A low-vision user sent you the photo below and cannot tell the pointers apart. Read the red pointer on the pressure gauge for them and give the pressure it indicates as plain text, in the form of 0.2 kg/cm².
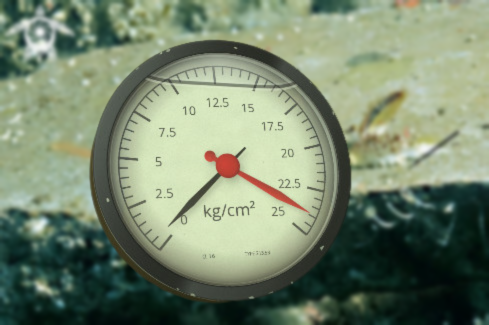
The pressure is 24 kg/cm²
